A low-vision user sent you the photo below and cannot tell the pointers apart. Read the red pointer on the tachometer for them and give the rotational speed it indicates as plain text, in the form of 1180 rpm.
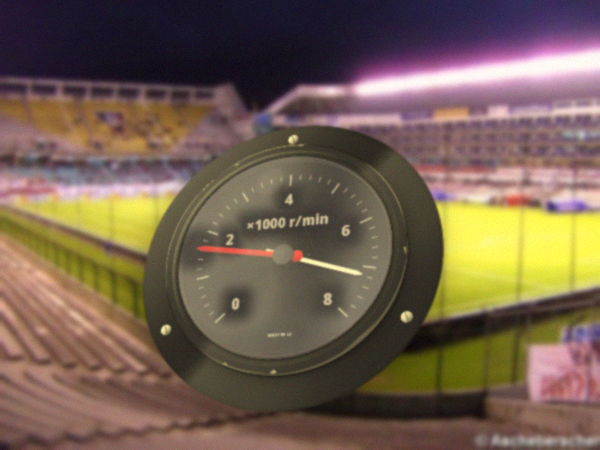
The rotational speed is 1600 rpm
